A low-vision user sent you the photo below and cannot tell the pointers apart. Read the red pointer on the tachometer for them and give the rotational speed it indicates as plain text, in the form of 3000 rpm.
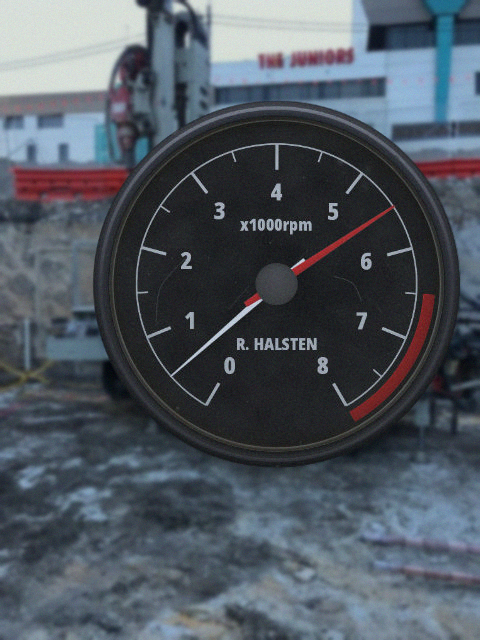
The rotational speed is 5500 rpm
